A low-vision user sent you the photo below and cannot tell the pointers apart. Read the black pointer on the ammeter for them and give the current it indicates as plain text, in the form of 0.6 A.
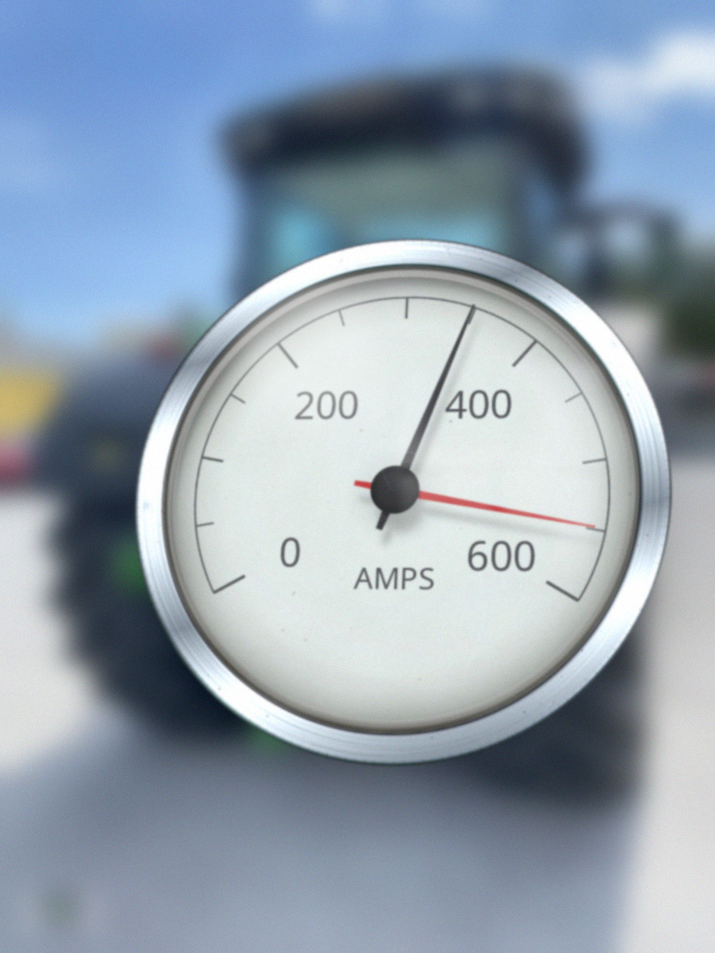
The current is 350 A
